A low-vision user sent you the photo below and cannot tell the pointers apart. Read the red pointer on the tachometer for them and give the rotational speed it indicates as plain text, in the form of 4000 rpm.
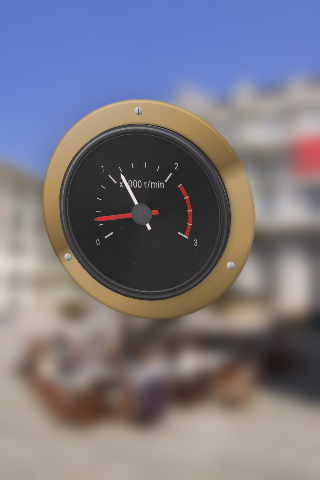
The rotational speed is 300 rpm
